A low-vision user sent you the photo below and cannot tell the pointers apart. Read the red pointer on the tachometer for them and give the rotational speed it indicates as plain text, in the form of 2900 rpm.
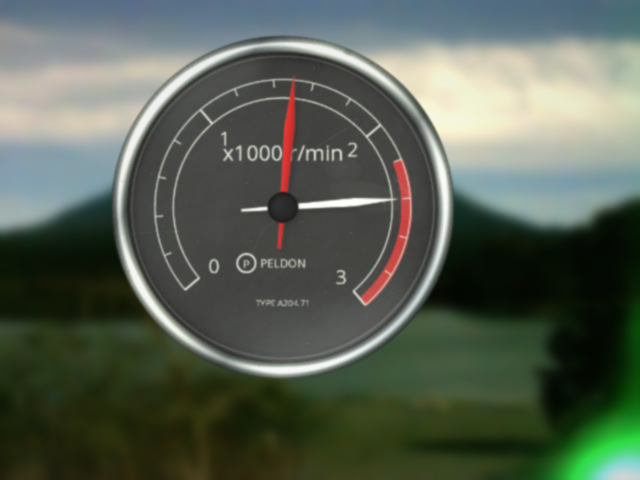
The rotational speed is 1500 rpm
